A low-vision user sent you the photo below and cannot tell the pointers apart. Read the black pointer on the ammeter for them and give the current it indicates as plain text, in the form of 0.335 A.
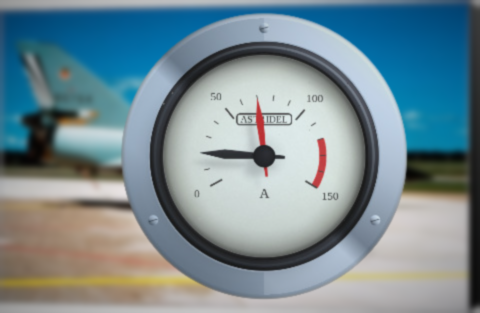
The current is 20 A
